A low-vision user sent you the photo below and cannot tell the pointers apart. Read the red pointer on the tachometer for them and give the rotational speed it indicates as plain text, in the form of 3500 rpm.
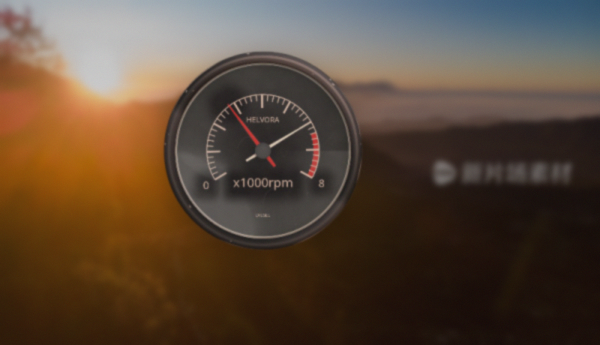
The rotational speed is 2800 rpm
